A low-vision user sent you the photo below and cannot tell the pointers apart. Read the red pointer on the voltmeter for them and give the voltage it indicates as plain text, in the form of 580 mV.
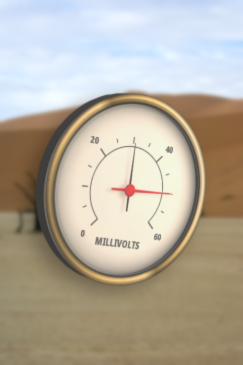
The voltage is 50 mV
